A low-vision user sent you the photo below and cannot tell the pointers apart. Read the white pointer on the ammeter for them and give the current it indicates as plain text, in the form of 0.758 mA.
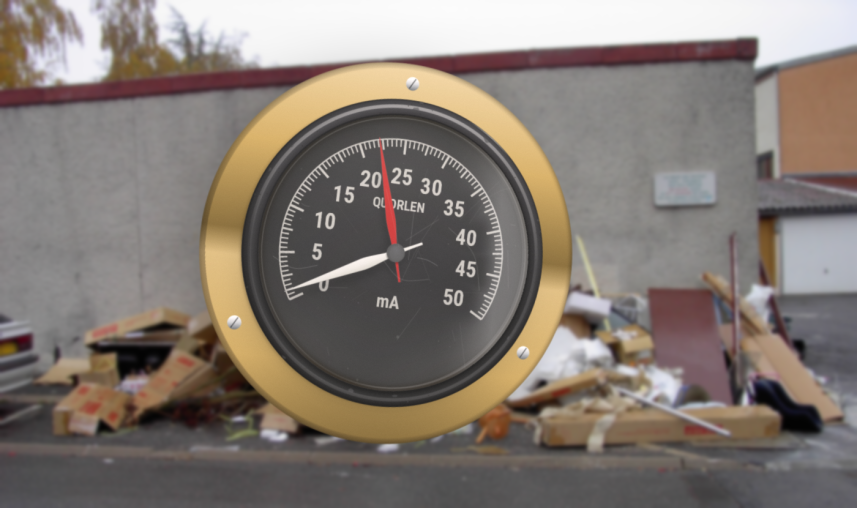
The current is 1 mA
